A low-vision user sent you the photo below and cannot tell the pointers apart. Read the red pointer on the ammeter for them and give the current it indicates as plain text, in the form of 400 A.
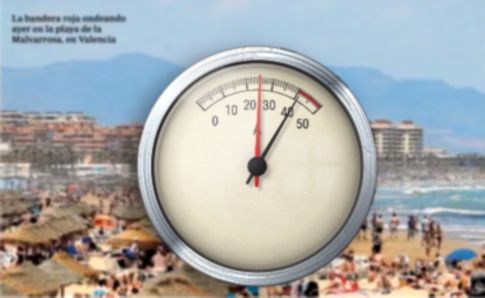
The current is 25 A
